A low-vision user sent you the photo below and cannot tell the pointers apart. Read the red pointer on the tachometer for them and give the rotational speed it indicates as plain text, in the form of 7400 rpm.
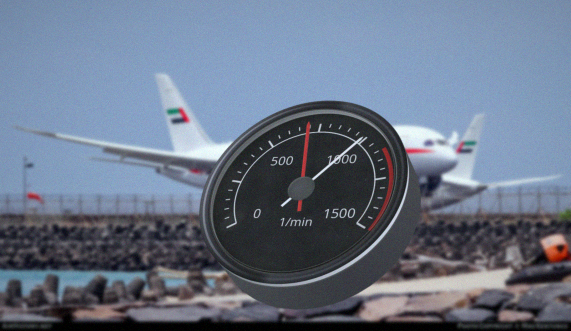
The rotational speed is 700 rpm
